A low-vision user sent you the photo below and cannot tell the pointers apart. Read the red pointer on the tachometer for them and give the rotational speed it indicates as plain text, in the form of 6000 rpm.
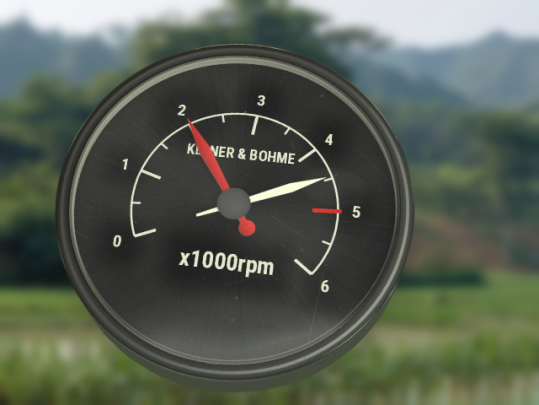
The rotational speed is 2000 rpm
